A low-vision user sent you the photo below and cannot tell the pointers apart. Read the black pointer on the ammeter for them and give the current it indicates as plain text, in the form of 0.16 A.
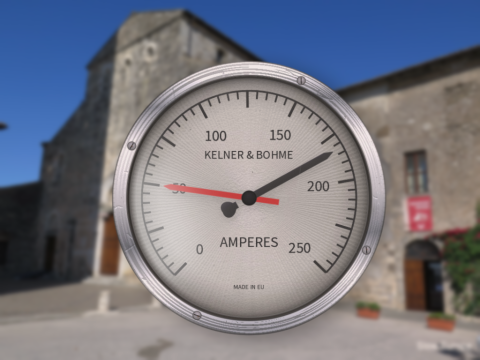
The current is 182.5 A
